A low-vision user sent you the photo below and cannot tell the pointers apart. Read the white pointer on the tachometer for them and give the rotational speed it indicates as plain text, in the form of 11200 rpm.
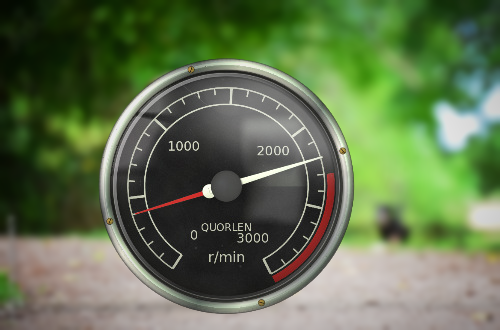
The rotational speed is 2200 rpm
